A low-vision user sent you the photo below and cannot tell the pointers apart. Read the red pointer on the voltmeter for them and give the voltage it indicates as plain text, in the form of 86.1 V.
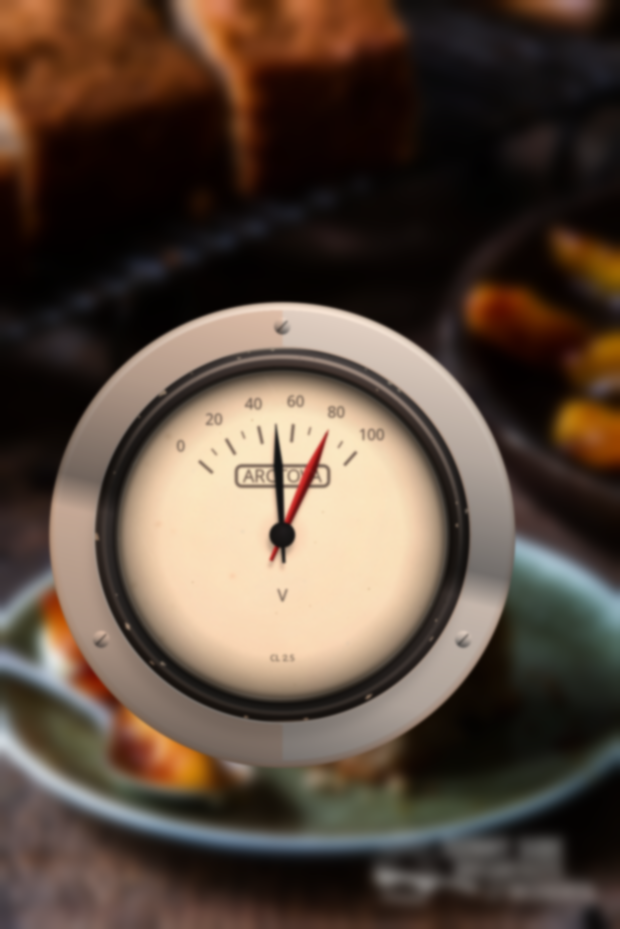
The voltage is 80 V
